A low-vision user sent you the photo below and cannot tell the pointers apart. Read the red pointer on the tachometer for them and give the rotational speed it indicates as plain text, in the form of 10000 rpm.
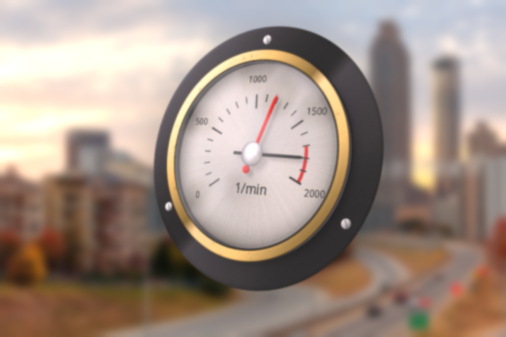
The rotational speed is 1200 rpm
